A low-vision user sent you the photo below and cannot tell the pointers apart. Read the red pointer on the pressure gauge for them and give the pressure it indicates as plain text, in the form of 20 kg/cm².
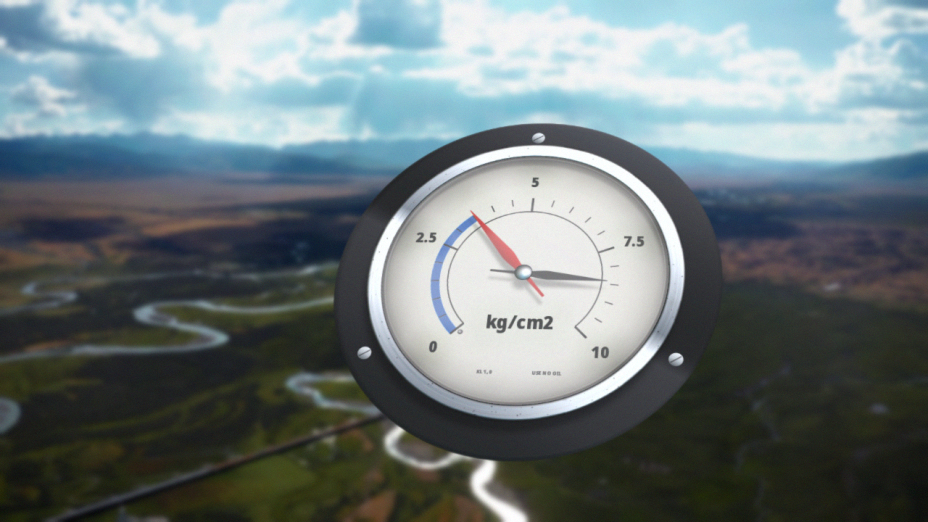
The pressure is 3.5 kg/cm²
